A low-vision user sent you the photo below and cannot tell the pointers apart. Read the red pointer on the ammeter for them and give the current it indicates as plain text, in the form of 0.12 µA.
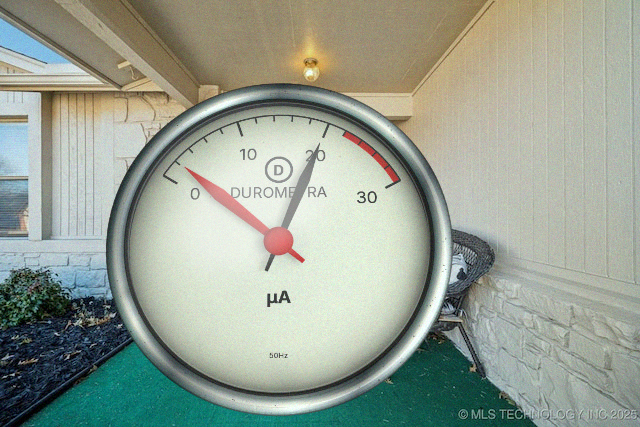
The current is 2 µA
